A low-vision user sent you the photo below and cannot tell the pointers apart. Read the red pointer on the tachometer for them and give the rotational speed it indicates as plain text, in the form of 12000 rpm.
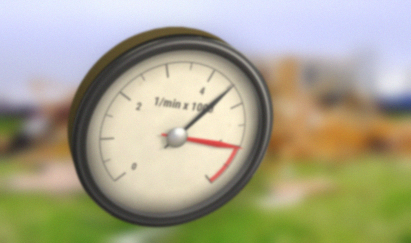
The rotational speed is 6000 rpm
